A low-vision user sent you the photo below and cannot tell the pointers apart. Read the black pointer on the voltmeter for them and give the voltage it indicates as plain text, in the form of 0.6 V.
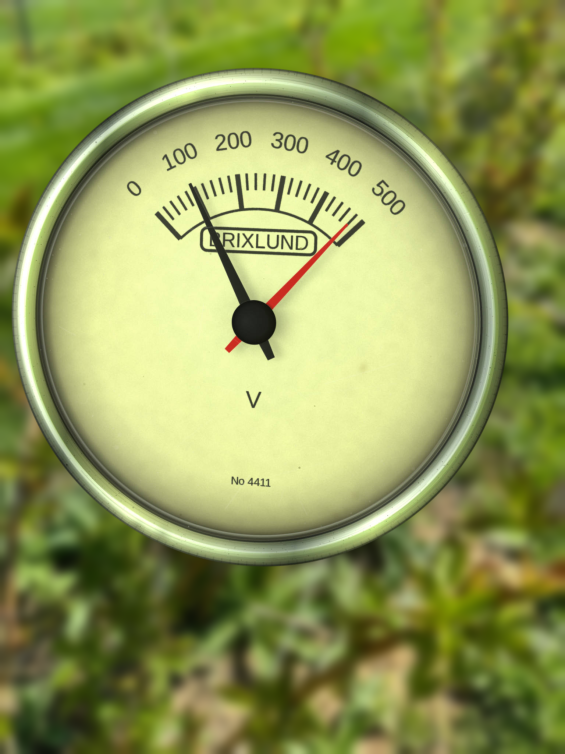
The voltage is 100 V
